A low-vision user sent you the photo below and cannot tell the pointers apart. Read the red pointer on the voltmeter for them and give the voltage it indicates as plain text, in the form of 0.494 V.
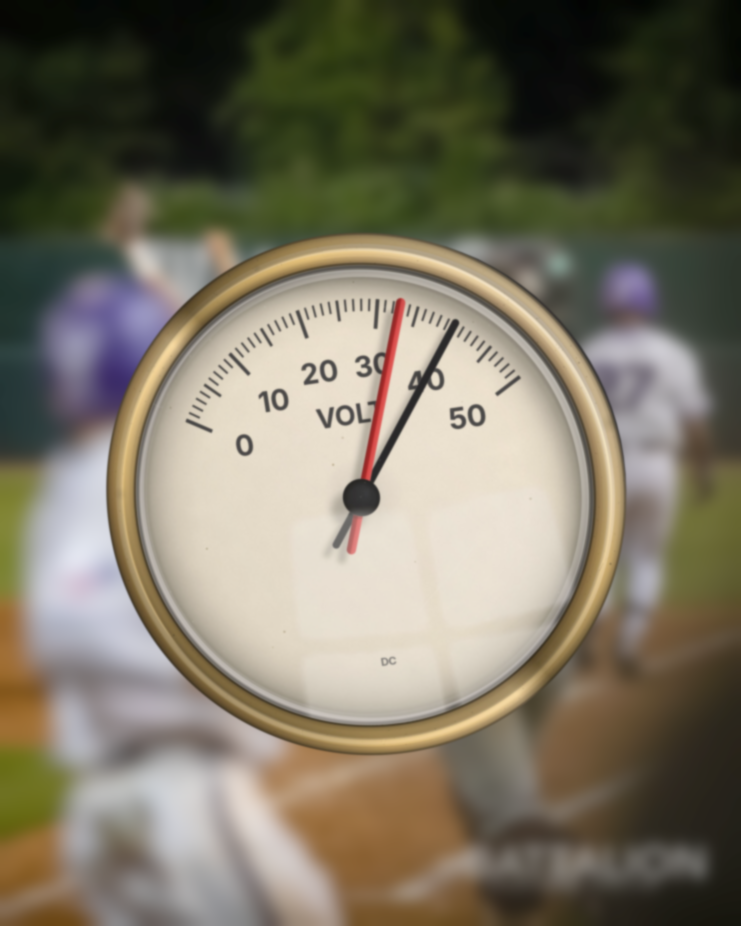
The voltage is 33 V
